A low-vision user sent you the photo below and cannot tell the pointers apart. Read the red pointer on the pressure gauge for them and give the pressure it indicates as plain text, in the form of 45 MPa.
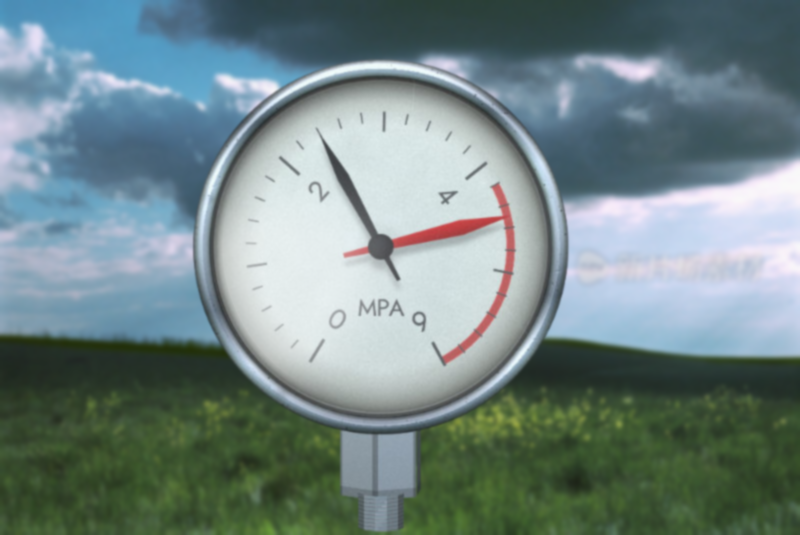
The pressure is 4.5 MPa
